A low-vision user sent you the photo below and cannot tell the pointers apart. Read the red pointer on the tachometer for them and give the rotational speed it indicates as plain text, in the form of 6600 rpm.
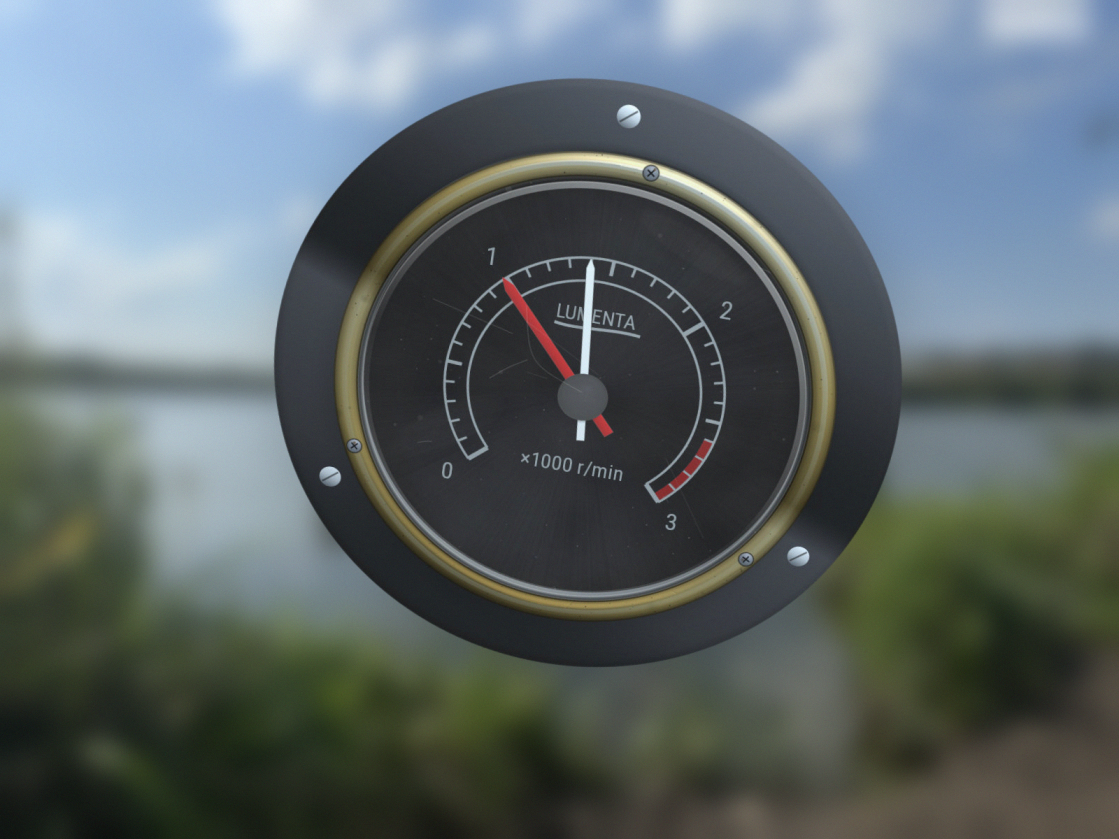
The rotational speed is 1000 rpm
